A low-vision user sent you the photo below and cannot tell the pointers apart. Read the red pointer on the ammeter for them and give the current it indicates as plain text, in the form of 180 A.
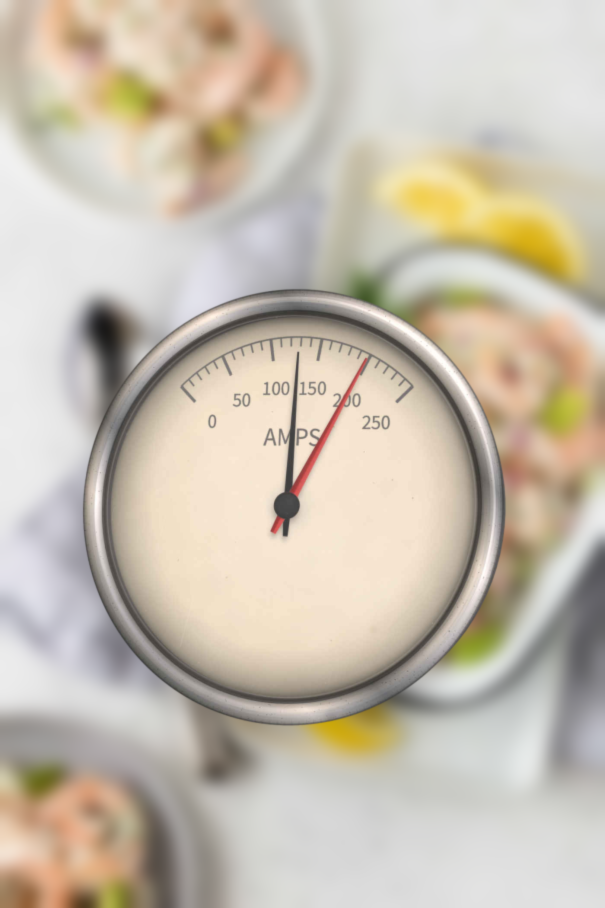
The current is 200 A
